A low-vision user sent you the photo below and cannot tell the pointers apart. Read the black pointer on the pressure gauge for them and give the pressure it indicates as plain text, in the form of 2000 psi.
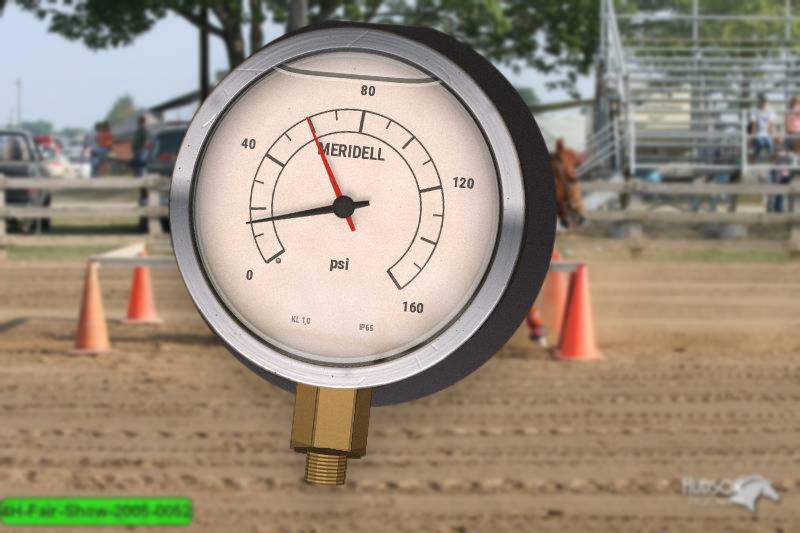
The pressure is 15 psi
